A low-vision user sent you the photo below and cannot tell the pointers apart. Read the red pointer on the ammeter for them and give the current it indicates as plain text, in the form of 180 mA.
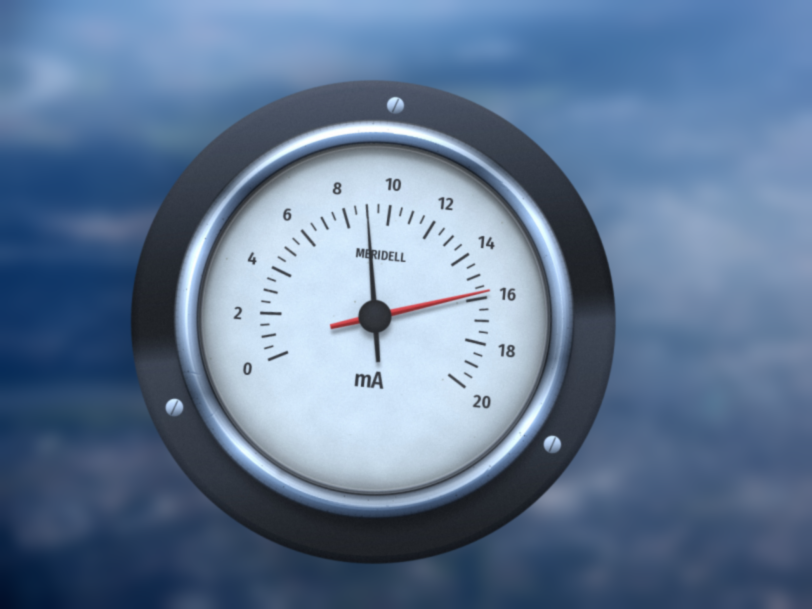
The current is 15.75 mA
